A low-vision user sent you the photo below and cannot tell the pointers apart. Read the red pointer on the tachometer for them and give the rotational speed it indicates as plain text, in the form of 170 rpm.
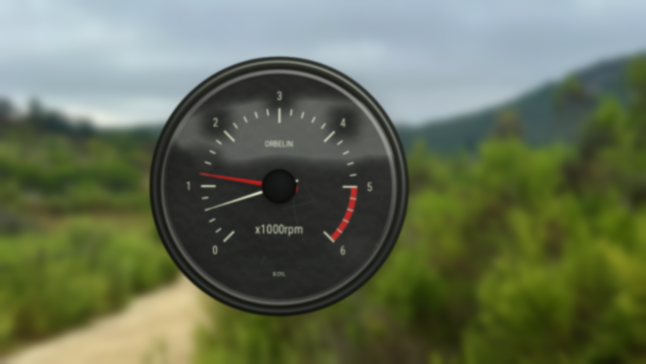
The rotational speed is 1200 rpm
